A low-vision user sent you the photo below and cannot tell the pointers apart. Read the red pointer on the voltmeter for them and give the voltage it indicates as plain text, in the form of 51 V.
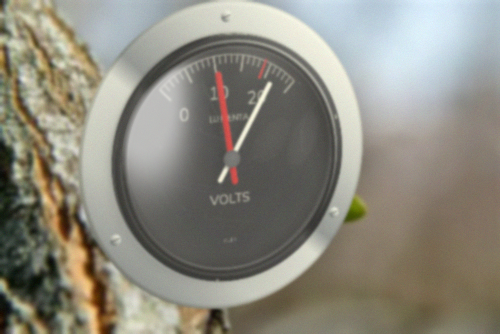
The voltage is 10 V
